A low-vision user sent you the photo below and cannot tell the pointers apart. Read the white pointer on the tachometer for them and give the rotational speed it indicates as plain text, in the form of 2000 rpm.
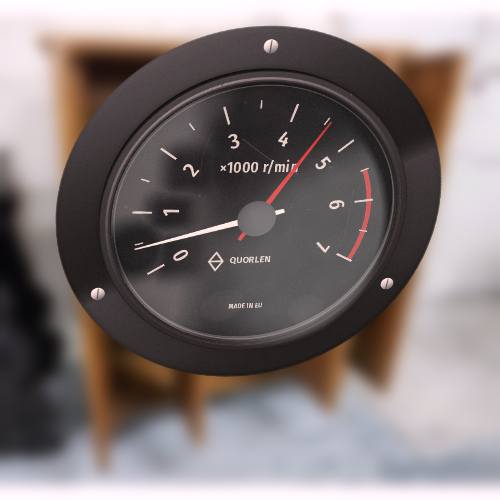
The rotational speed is 500 rpm
